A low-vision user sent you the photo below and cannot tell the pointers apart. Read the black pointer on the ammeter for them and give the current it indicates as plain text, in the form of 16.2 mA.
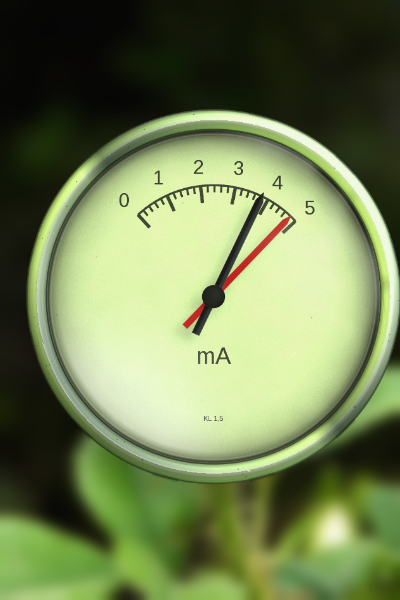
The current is 3.8 mA
